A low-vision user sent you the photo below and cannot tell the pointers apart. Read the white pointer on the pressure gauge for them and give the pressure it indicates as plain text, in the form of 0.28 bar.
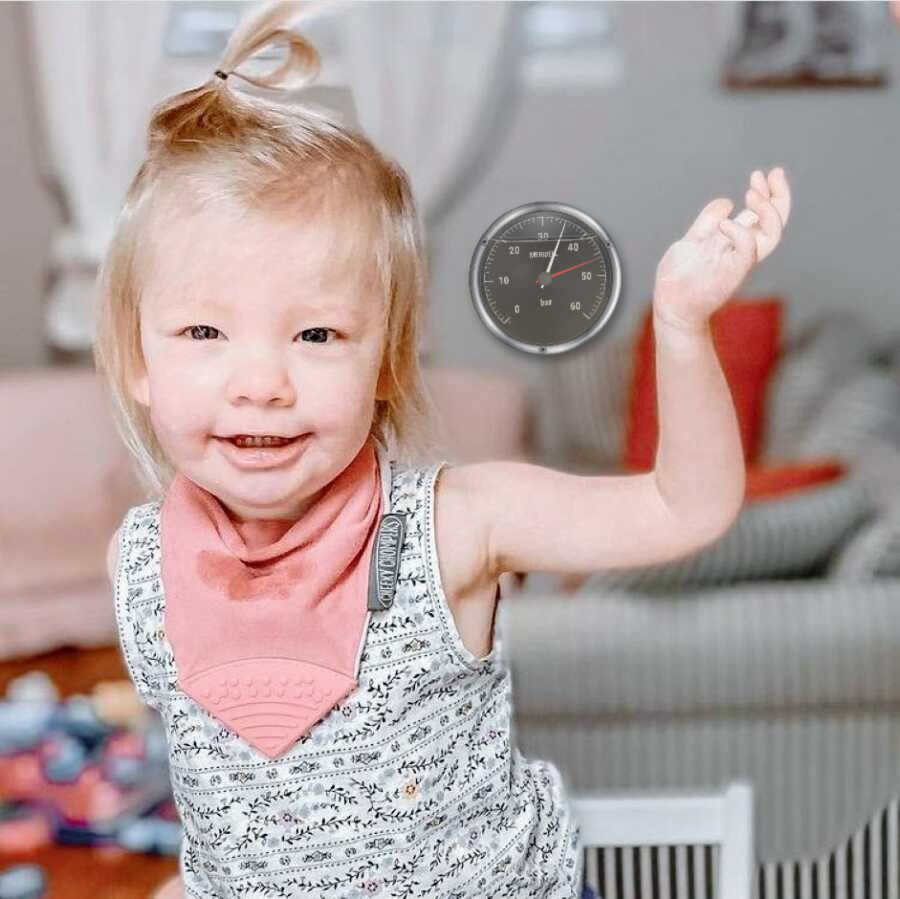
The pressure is 35 bar
